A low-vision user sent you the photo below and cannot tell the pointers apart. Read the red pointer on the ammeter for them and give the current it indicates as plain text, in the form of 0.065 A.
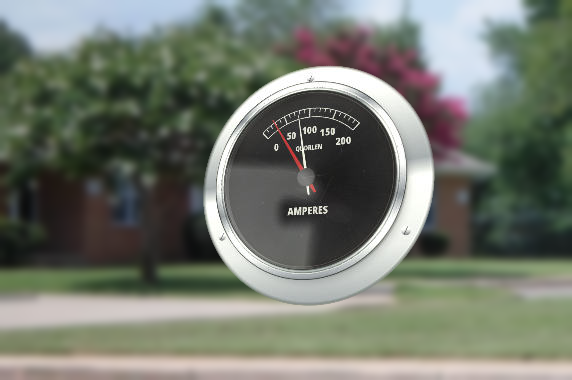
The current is 30 A
